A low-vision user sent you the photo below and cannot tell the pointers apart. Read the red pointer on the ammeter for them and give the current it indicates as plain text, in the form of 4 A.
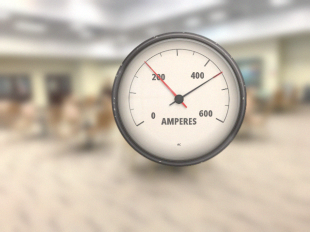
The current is 200 A
